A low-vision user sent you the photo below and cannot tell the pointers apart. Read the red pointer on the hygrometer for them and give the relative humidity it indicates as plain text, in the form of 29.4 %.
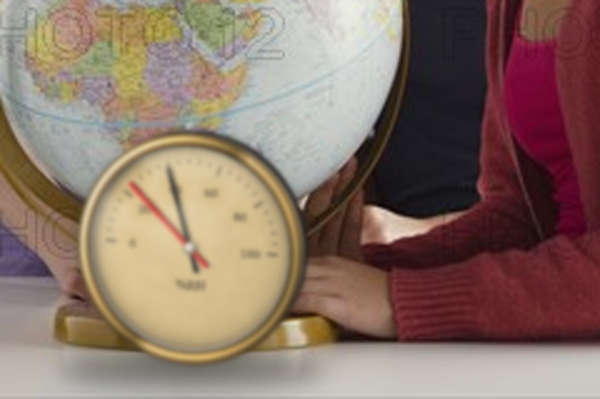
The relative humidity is 24 %
